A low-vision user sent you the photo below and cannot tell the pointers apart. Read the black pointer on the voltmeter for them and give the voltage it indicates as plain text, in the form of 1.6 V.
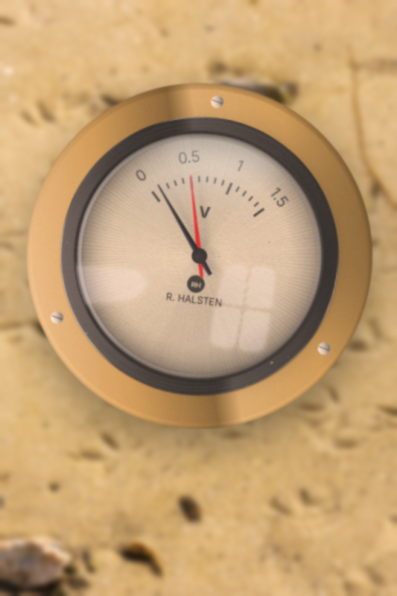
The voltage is 0.1 V
